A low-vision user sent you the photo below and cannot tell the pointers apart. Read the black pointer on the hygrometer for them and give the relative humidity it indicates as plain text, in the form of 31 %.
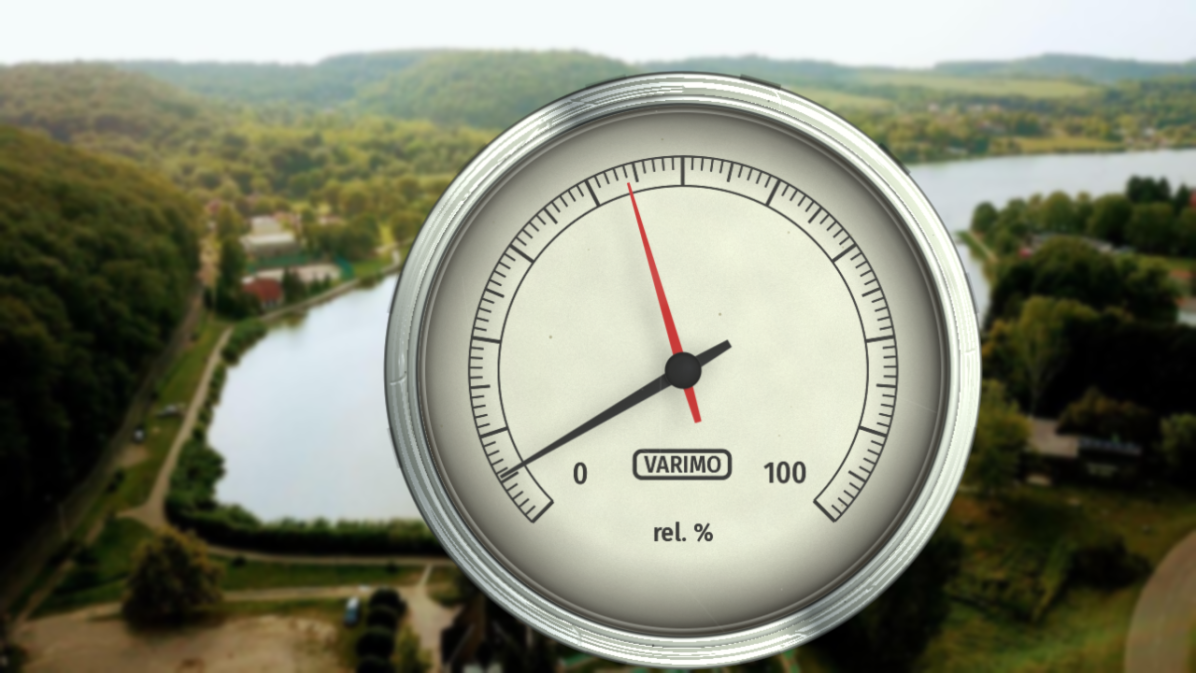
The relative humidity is 5.5 %
